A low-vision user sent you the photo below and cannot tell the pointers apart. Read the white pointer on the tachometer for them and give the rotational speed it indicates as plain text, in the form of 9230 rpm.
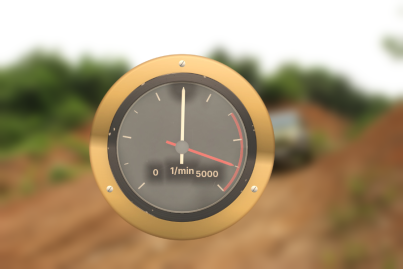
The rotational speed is 2500 rpm
